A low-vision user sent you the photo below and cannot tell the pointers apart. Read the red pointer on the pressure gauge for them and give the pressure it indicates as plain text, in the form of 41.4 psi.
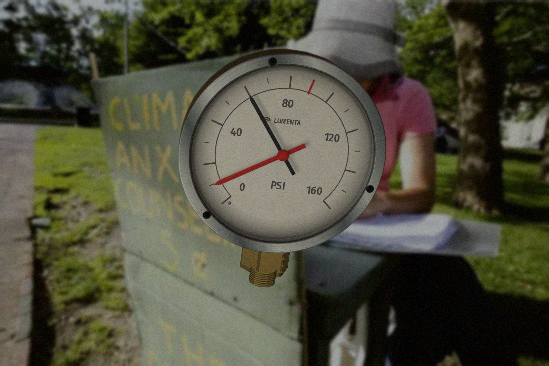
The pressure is 10 psi
